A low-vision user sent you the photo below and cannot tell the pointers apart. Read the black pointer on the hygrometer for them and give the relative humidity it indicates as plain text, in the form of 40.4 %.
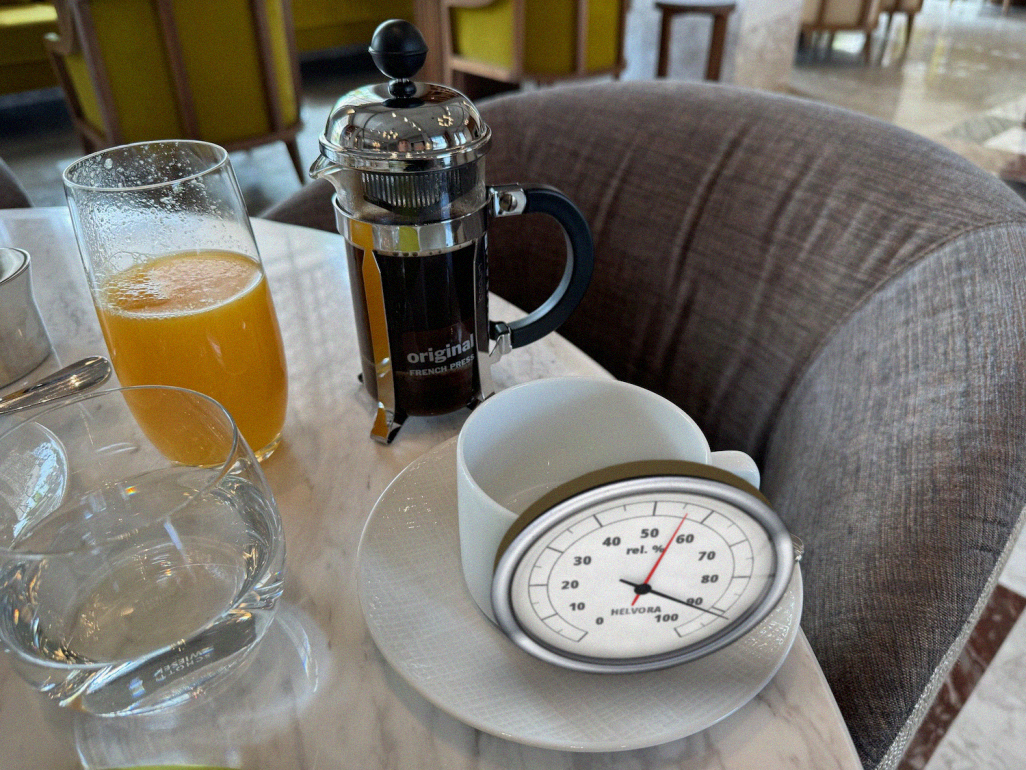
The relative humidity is 90 %
